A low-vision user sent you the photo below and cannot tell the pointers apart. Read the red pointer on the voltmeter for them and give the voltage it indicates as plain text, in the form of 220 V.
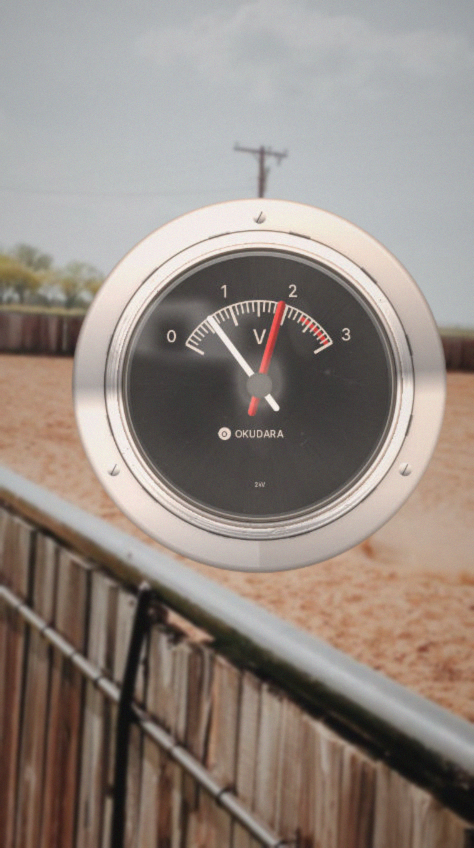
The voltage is 1.9 V
